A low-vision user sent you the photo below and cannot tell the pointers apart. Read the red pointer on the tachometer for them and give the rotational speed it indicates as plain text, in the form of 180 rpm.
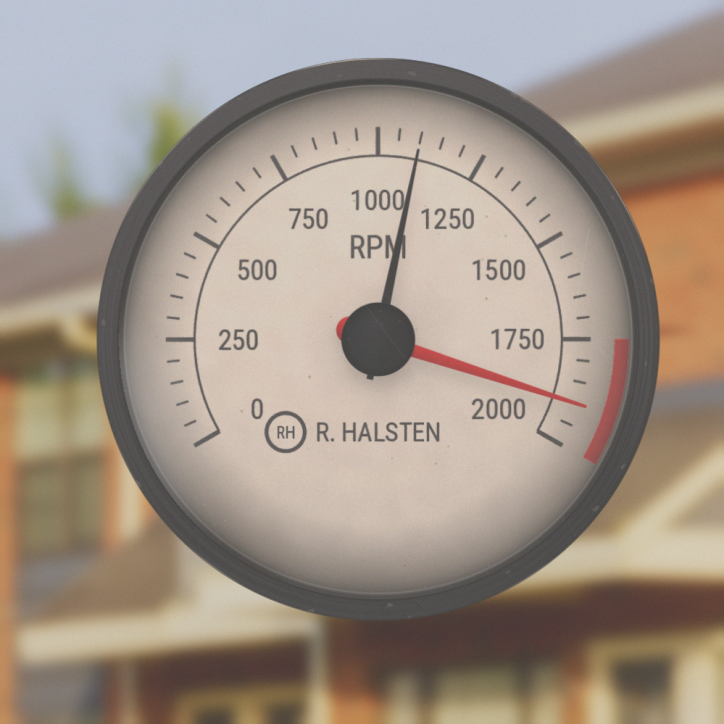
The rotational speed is 1900 rpm
